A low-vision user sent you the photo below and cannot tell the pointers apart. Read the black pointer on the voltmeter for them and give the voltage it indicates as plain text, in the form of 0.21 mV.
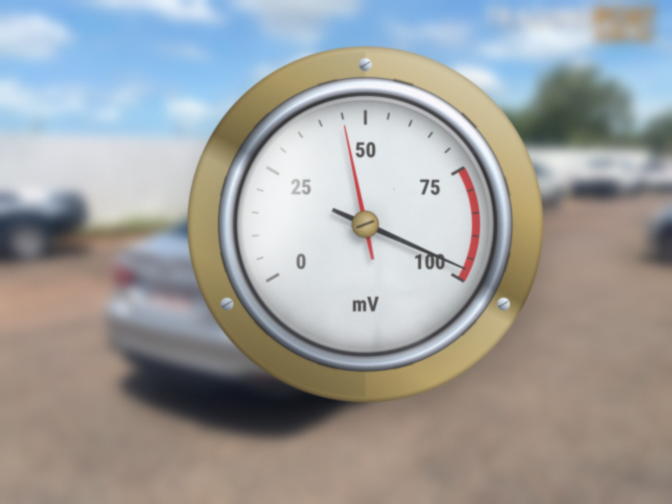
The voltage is 97.5 mV
